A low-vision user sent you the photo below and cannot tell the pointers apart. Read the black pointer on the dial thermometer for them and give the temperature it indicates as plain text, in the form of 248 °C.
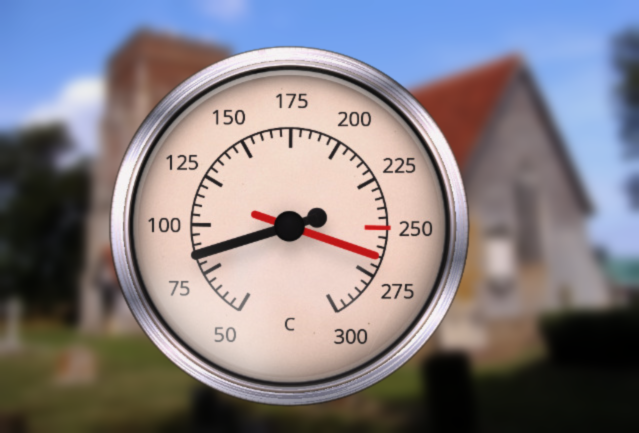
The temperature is 85 °C
